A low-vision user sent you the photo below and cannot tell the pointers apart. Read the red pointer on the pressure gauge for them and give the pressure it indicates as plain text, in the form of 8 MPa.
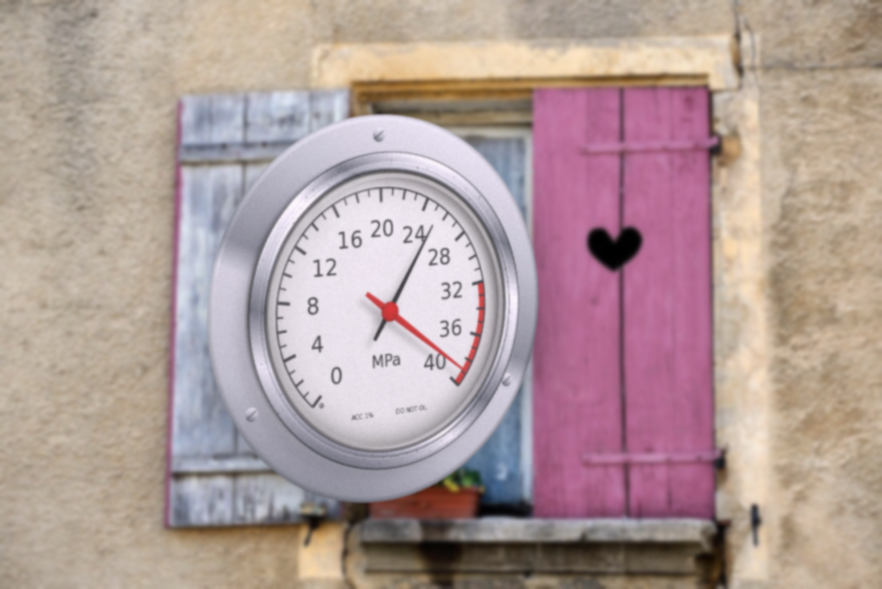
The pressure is 39 MPa
